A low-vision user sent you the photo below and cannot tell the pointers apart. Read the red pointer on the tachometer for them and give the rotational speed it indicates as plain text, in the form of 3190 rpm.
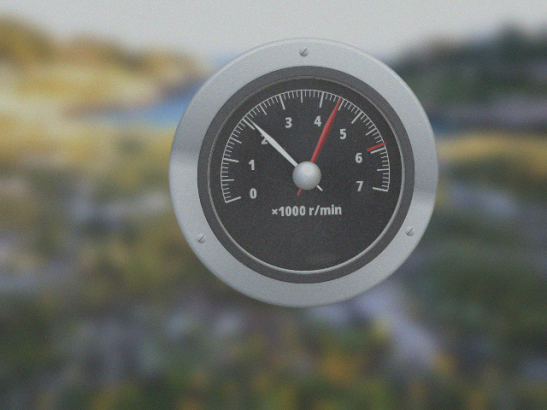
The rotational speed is 4400 rpm
